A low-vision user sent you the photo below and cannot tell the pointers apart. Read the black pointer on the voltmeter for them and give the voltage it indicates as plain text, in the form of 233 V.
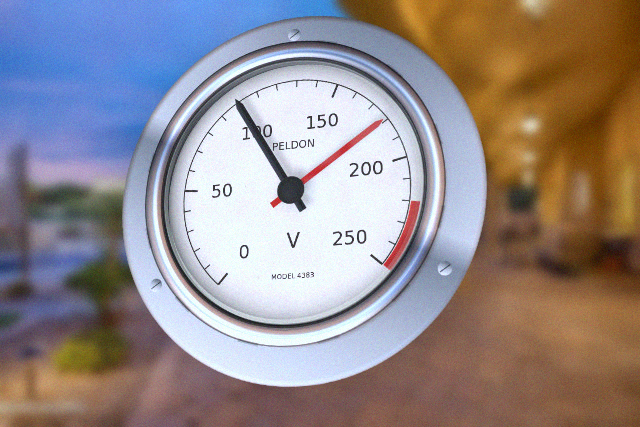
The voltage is 100 V
